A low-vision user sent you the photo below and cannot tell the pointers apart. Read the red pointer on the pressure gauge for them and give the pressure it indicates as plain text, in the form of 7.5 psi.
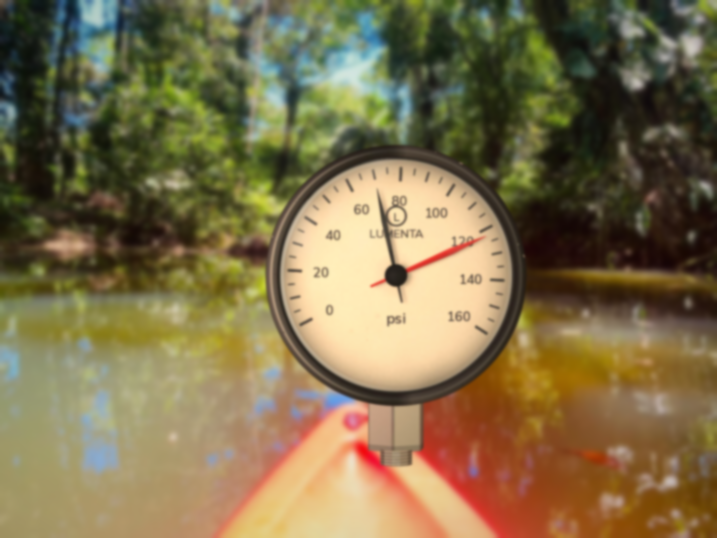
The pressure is 122.5 psi
